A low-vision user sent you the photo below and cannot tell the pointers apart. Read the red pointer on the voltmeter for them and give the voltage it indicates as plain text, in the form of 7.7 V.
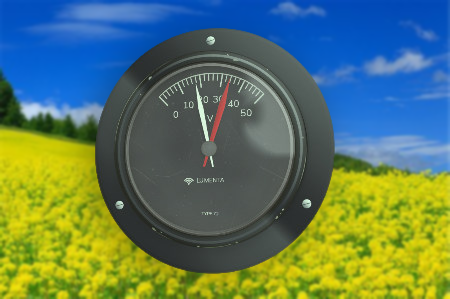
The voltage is 34 V
